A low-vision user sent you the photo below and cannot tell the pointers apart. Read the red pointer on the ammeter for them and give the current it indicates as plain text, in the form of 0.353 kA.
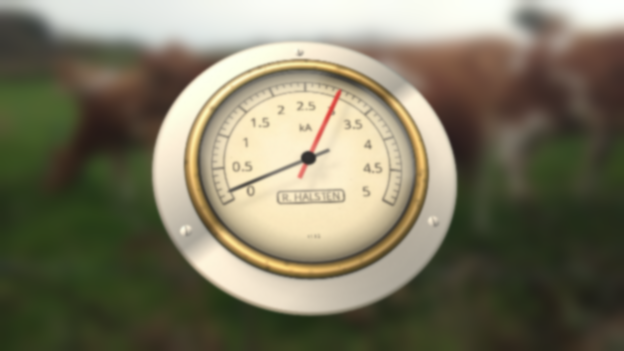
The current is 3 kA
